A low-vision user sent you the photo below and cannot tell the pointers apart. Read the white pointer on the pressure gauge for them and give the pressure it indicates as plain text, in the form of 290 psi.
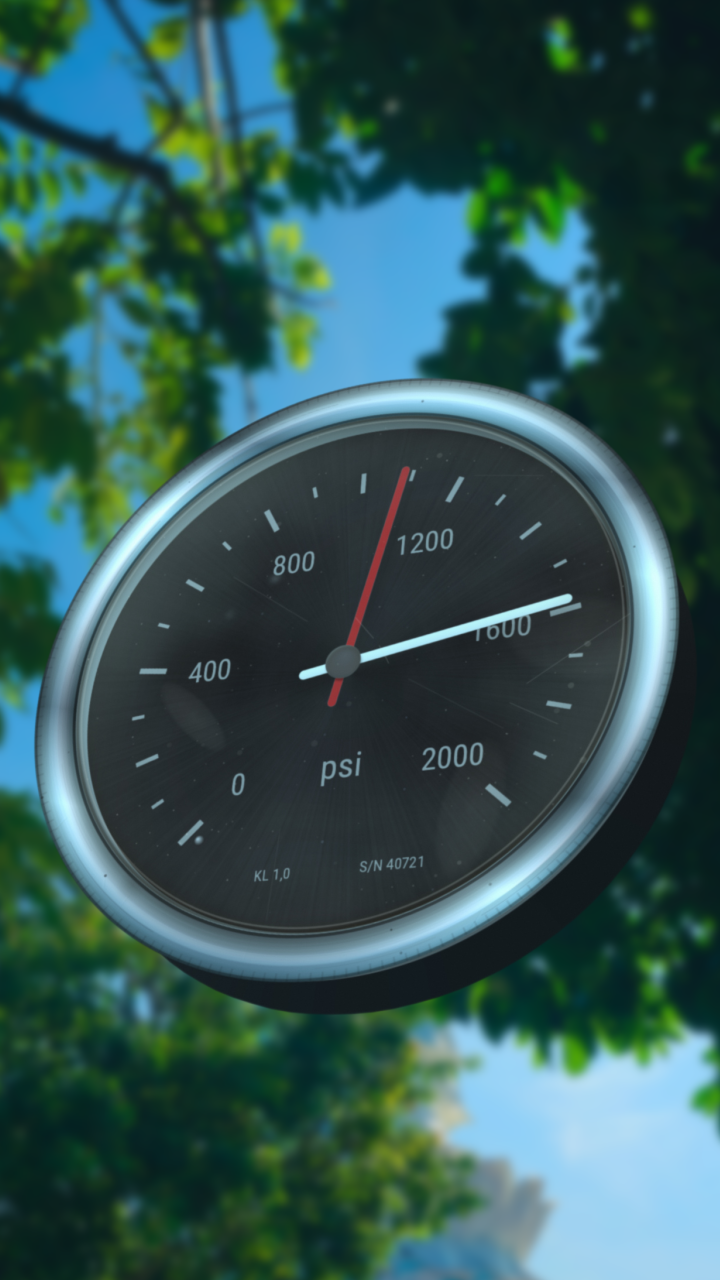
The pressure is 1600 psi
